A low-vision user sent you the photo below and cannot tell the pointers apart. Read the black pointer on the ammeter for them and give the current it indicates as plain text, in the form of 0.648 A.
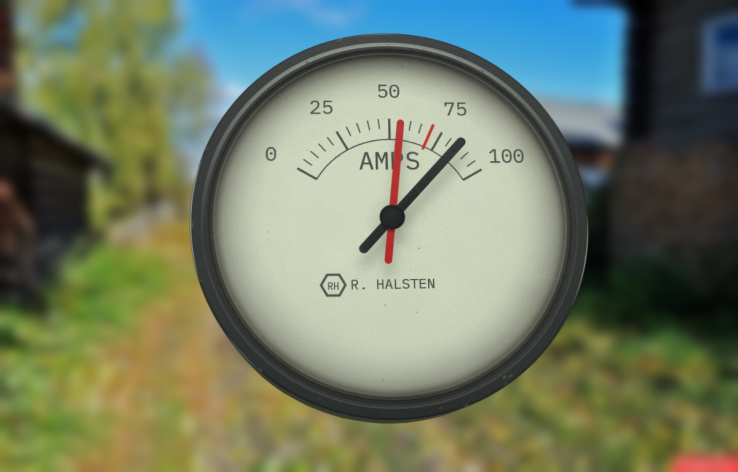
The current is 85 A
